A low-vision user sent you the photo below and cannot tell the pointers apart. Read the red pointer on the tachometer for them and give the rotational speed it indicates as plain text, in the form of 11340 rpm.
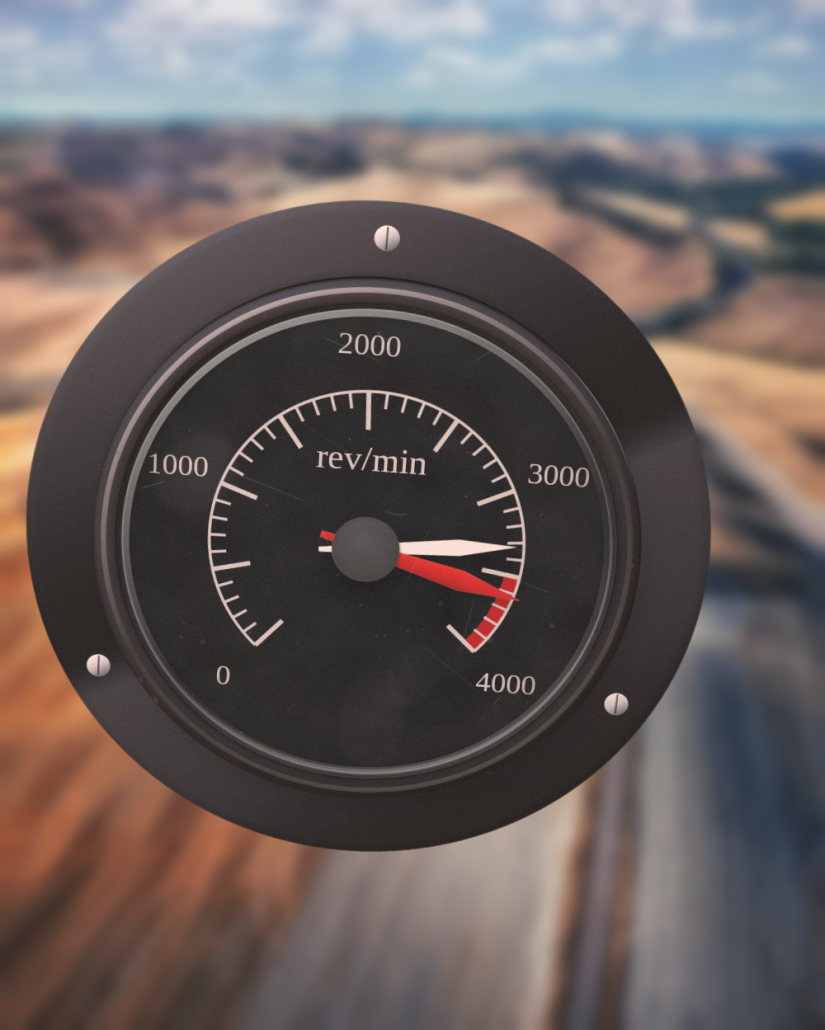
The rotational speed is 3600 rpm
